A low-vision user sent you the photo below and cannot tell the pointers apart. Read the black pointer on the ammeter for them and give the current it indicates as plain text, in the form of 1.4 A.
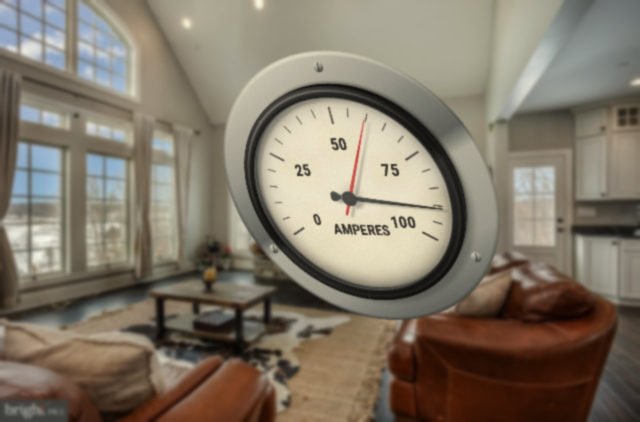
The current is 90 A
